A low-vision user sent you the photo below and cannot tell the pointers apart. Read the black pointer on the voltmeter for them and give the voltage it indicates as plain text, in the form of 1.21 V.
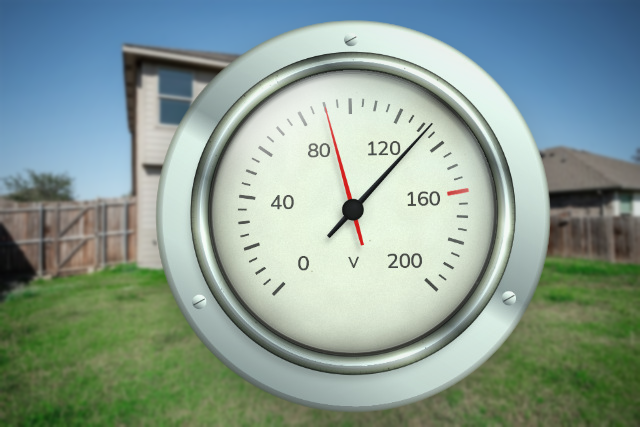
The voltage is 132.5 V
